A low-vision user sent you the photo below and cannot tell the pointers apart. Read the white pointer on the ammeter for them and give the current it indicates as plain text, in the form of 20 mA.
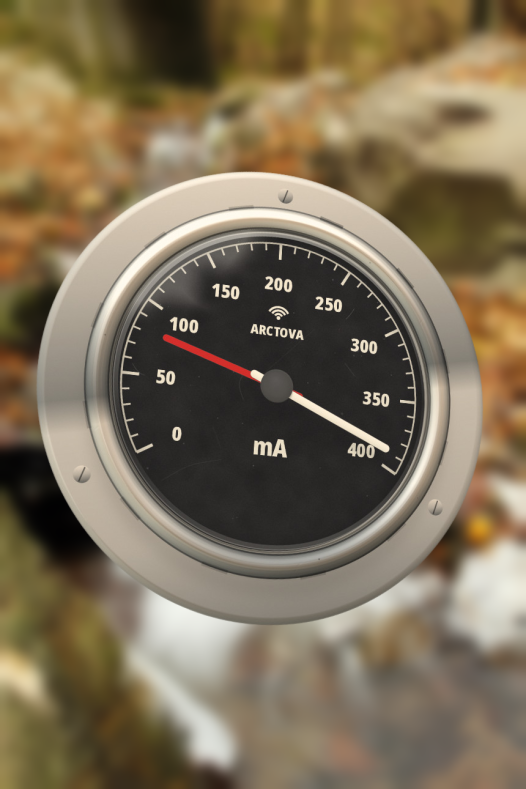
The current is 390 mA
